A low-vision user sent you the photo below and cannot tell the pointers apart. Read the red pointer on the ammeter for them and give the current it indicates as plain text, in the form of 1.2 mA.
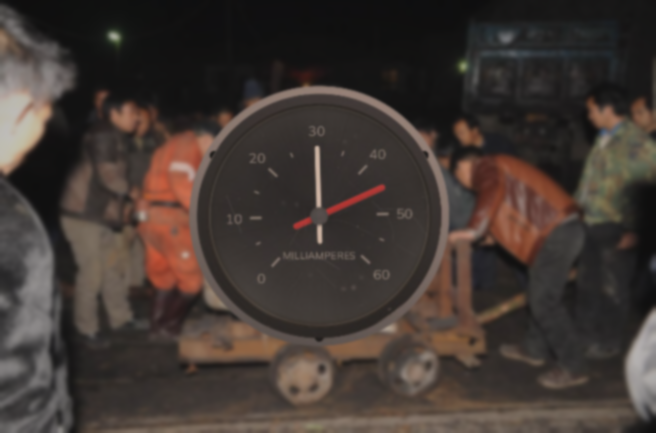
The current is 45 mA
